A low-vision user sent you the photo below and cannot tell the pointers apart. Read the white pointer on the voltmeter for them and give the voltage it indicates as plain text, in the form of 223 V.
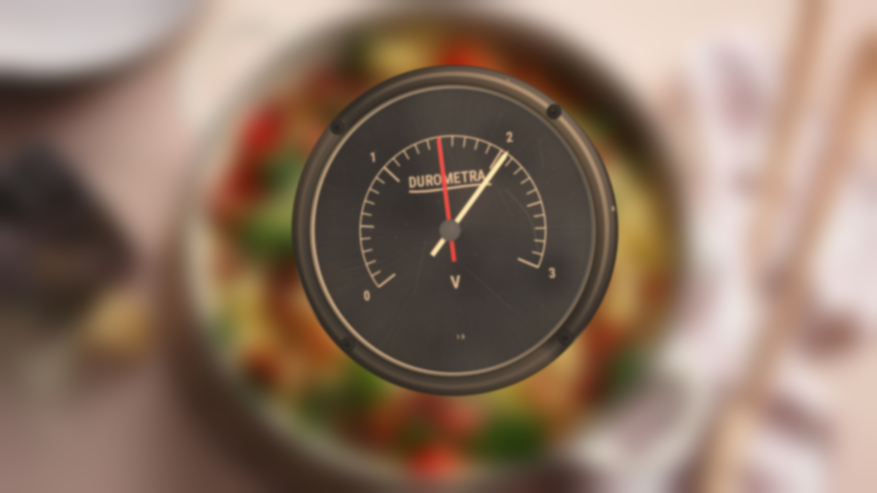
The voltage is 2.05 V
